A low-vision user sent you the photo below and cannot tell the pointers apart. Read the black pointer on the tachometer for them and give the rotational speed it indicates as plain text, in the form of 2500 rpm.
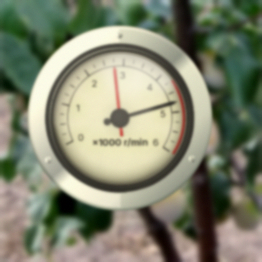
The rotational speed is 4750 rpm
